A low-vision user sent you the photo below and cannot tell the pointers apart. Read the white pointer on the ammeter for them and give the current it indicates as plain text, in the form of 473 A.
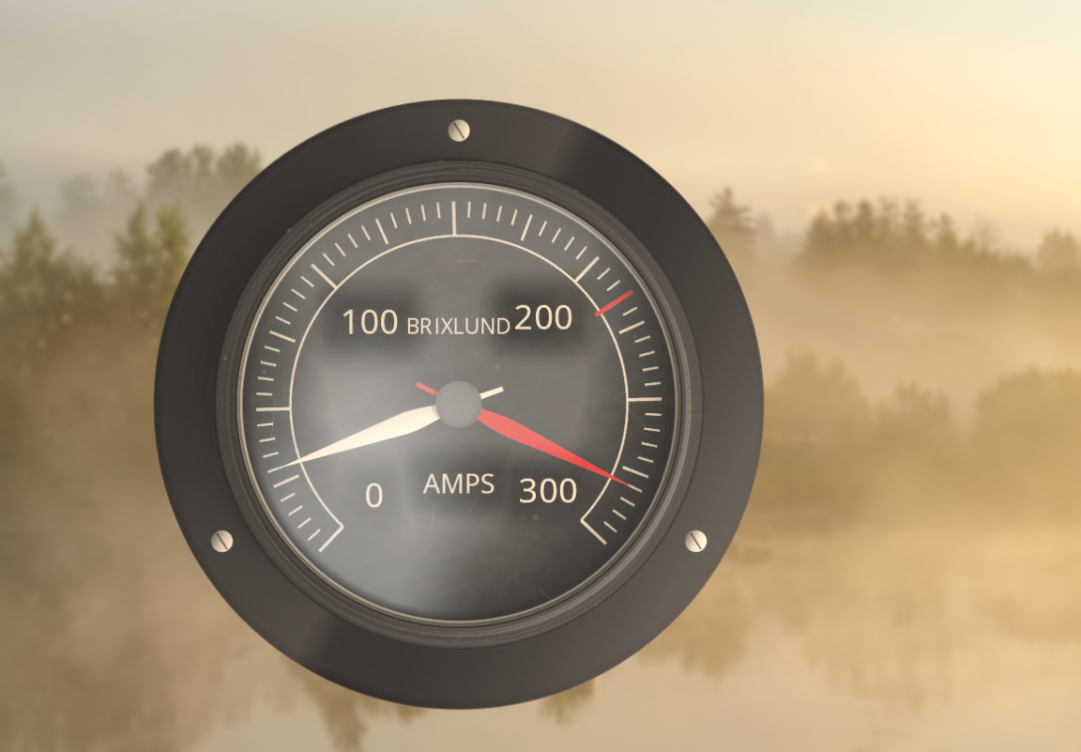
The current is 30 A
